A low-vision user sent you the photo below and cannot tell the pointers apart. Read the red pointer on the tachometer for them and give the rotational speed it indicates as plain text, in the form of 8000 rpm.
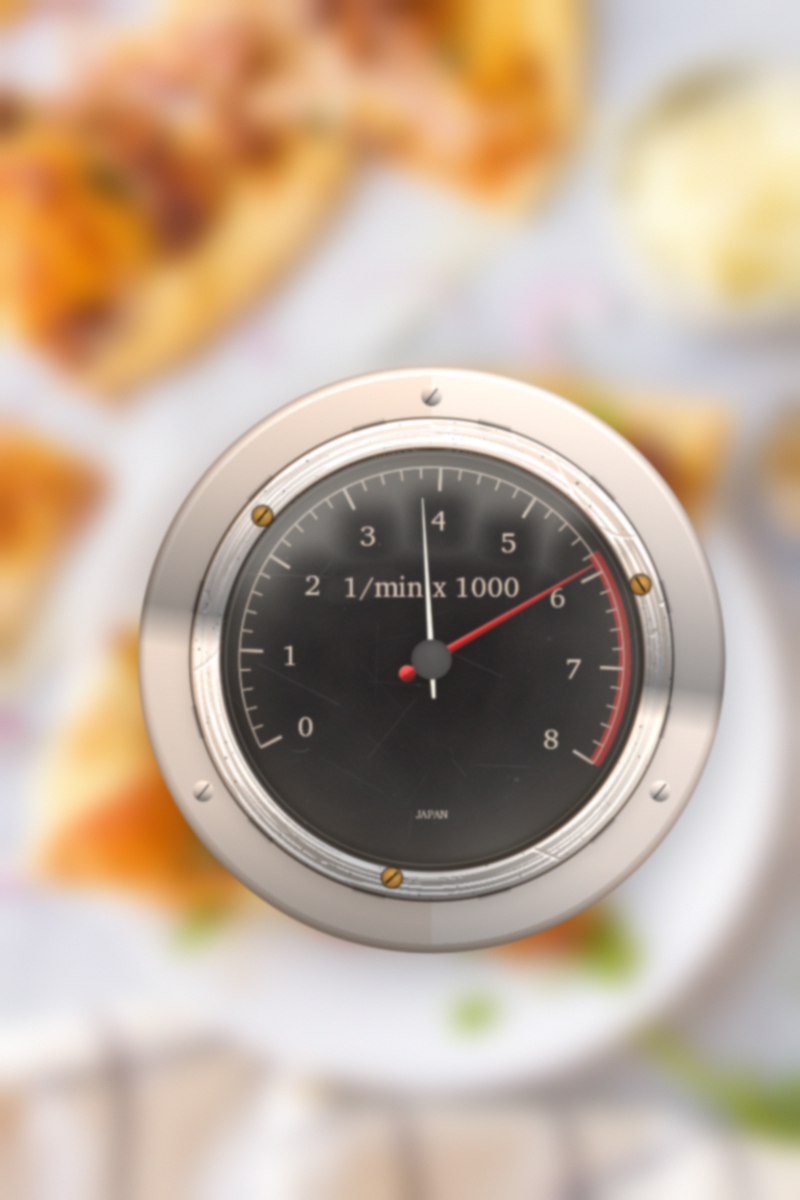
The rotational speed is 5900 rpm
